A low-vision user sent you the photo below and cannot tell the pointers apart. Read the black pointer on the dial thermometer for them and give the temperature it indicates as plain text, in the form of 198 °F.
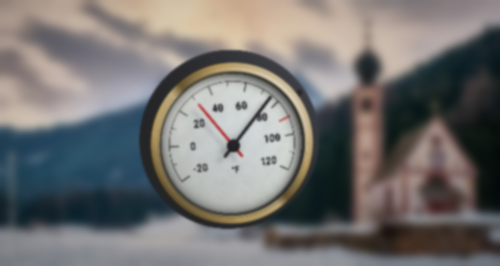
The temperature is 75 °F
